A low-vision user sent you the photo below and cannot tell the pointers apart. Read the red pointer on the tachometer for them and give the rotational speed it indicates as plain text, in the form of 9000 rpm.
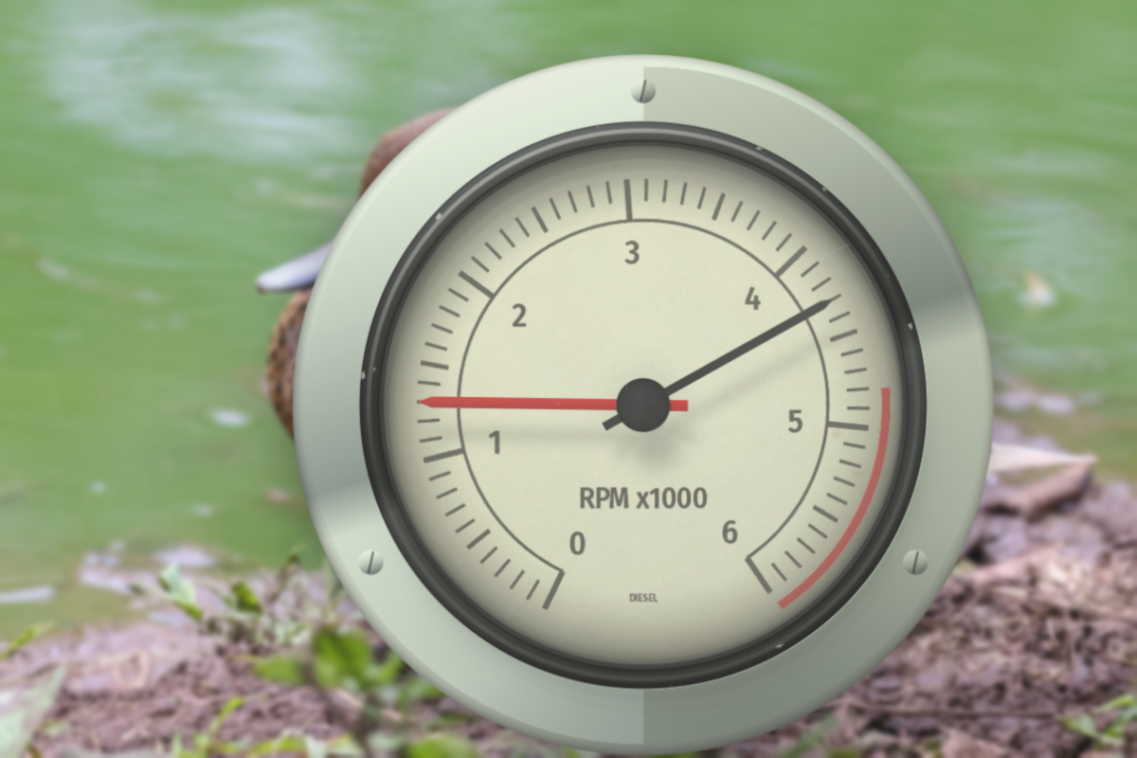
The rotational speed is 1300 rpm
